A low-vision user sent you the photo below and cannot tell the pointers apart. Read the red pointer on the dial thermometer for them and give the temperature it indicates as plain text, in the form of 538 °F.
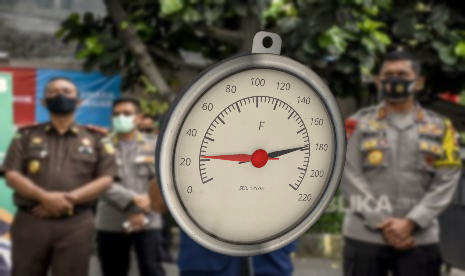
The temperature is 24 °F
